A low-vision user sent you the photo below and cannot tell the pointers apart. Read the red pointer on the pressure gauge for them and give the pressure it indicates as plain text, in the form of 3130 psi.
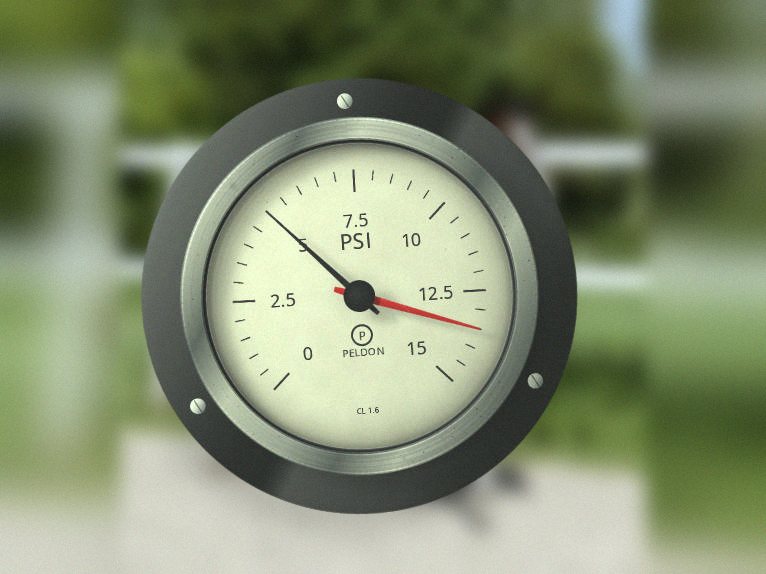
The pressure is 13.5 psi
